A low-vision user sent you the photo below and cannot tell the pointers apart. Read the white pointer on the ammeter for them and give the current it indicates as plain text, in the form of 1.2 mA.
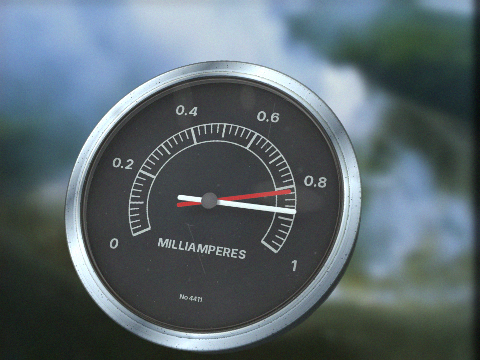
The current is 0.88 mA
